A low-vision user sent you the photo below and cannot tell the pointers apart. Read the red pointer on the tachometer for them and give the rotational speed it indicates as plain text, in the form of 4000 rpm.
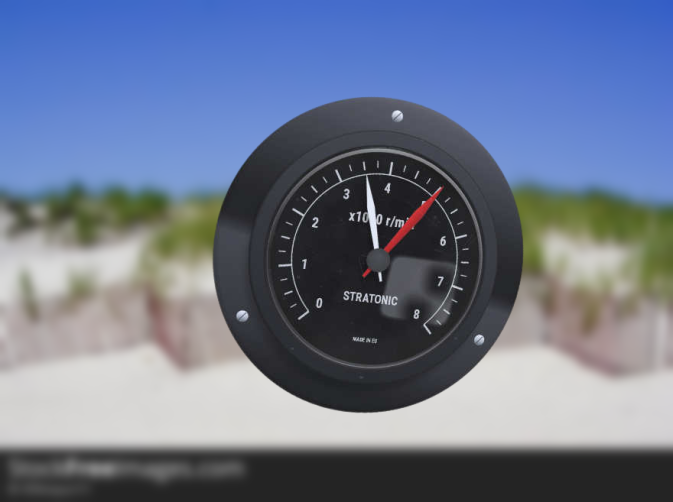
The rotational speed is 5000 rpm
